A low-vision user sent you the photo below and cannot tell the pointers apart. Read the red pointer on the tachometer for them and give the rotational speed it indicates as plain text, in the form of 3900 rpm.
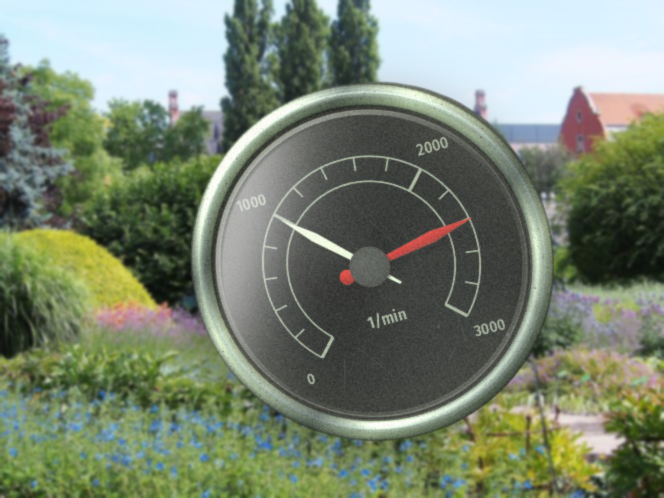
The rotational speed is 2400 rpm
